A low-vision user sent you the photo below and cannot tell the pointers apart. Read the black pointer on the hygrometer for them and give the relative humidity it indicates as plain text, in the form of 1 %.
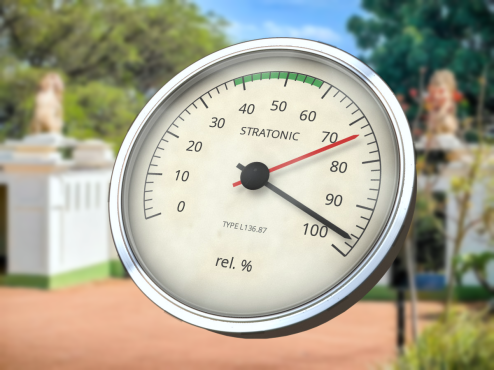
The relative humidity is 97 %
